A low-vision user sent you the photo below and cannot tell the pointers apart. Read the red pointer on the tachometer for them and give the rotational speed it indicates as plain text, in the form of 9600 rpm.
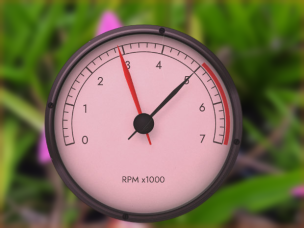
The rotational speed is 2900 rpm
